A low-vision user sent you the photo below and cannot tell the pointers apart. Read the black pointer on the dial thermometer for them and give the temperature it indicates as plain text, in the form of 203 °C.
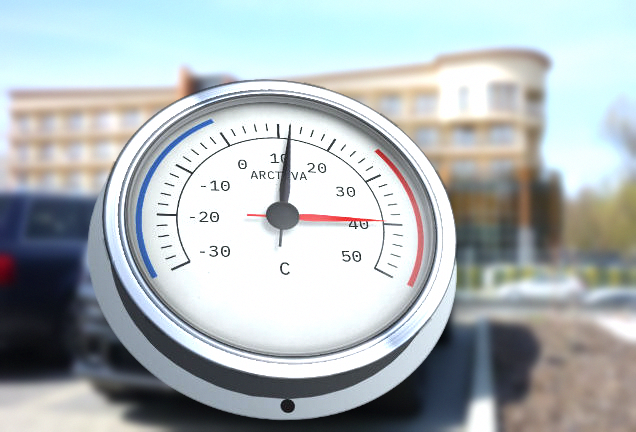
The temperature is 12 °C
